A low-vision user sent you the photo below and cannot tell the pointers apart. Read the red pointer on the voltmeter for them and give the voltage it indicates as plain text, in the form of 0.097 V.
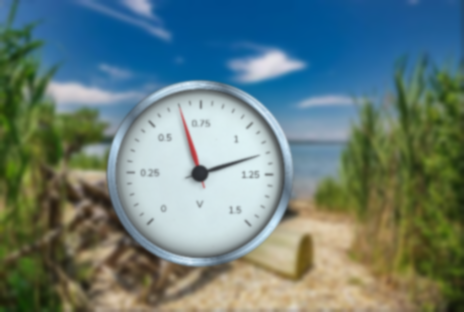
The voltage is 0.65 V
